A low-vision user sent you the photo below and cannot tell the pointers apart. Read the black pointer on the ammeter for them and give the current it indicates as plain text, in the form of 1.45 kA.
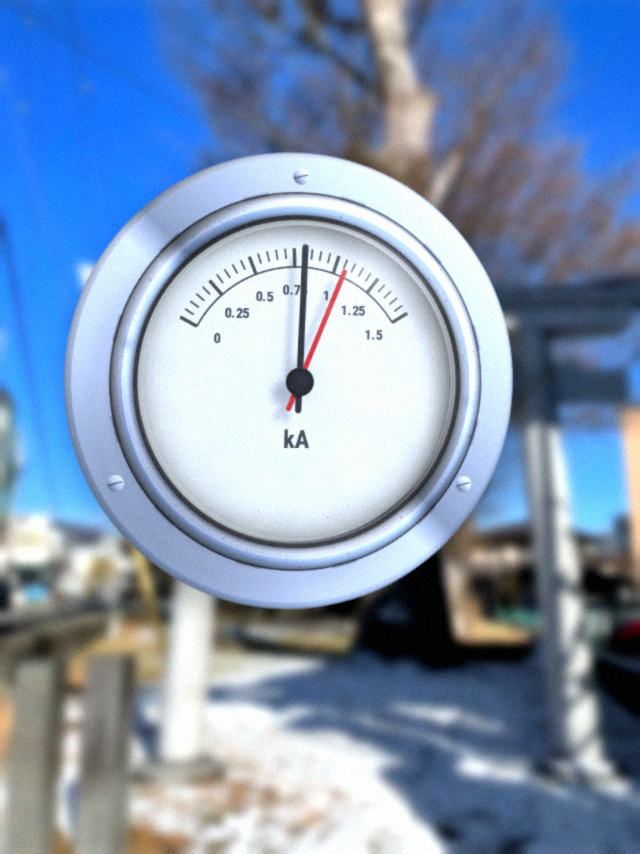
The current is 0.8 kA
